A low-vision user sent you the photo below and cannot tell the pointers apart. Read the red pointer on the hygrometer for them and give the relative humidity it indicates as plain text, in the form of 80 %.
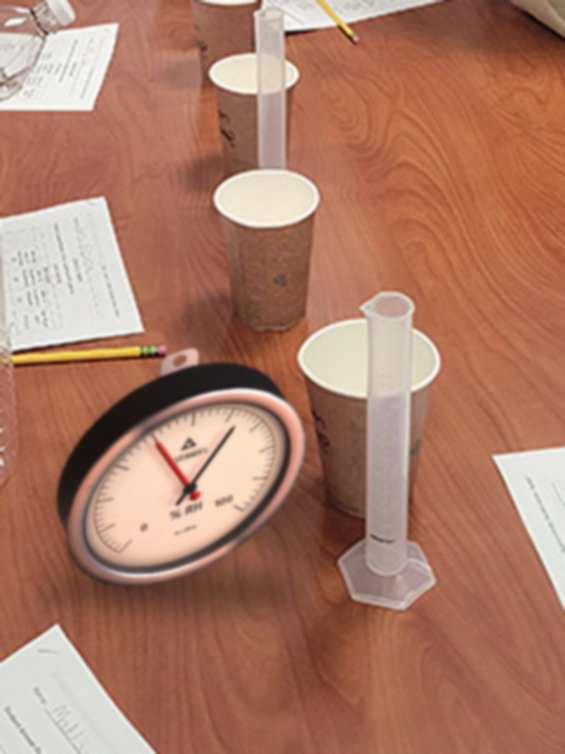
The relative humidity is 40 %
